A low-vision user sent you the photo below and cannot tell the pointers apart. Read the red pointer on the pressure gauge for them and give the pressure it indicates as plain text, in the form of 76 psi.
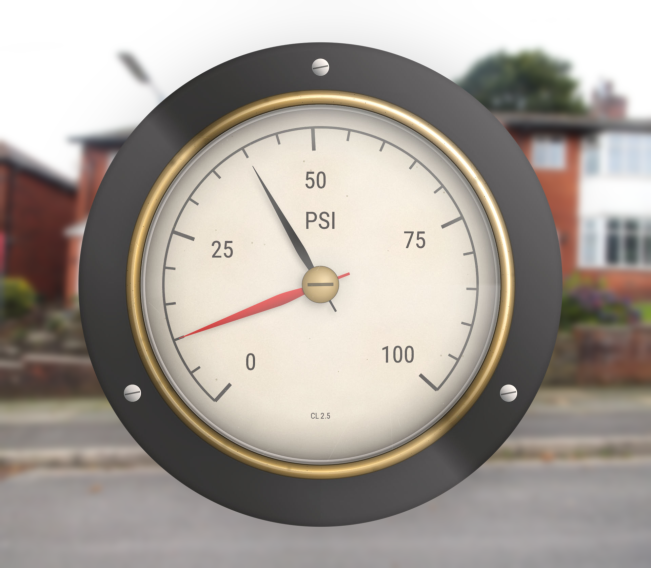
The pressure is 10 psi
